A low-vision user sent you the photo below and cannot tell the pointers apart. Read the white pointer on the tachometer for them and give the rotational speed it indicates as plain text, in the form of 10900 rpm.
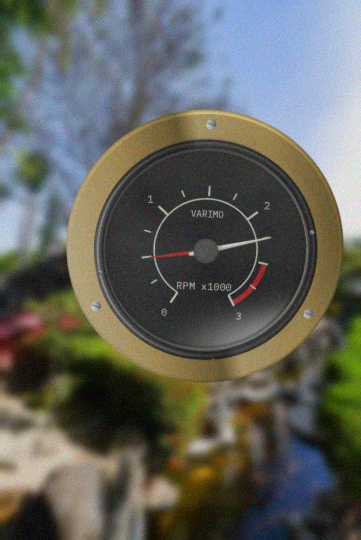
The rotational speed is 2250 rpm
